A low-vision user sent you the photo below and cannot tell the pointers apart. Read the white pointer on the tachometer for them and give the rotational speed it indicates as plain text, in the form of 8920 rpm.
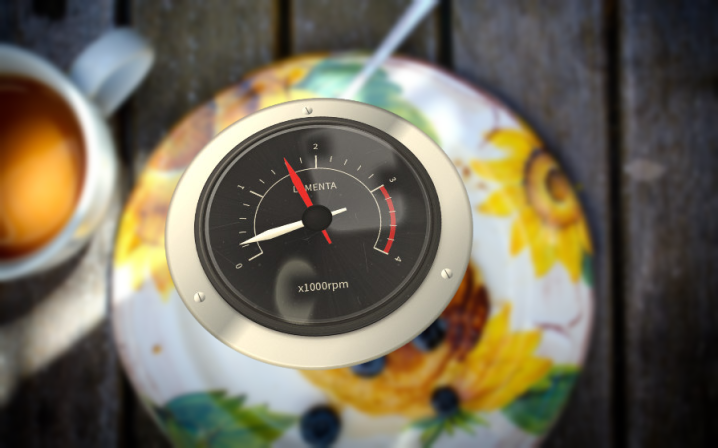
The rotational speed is 200 rpm
